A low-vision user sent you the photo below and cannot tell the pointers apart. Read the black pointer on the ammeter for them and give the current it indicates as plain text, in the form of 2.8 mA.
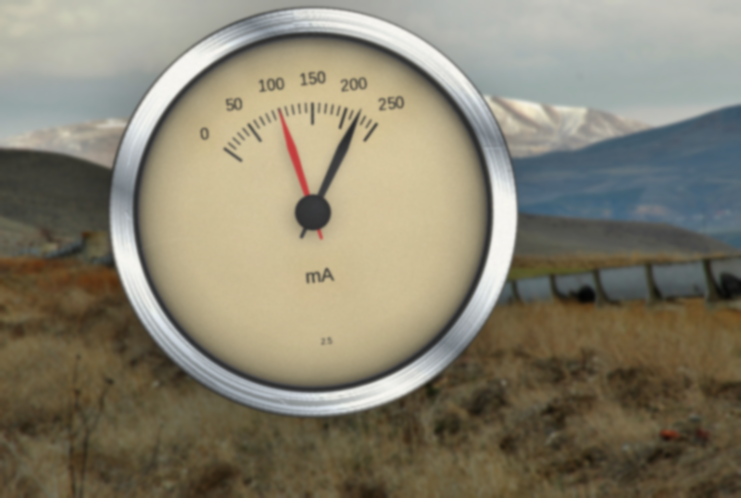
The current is 220 mA
